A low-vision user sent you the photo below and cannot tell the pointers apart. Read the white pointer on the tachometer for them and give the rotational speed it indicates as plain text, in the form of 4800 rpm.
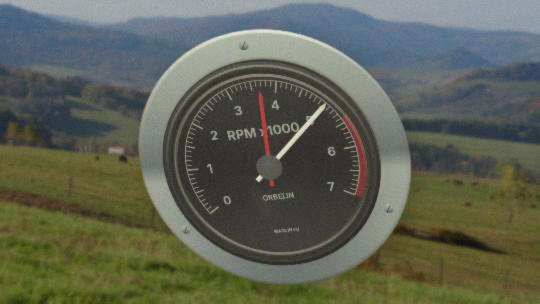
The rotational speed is 5000 rpm
